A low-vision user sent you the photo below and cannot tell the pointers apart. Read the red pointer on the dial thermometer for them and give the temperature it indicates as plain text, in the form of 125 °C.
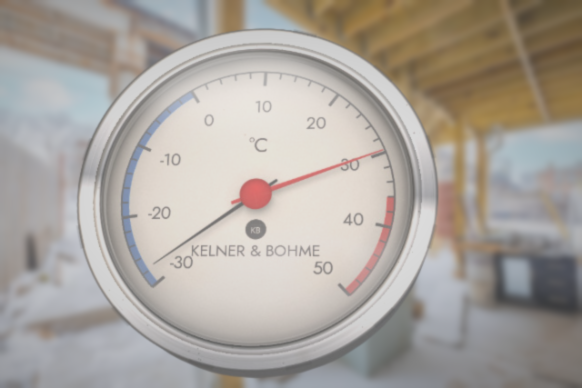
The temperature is 30 °C
